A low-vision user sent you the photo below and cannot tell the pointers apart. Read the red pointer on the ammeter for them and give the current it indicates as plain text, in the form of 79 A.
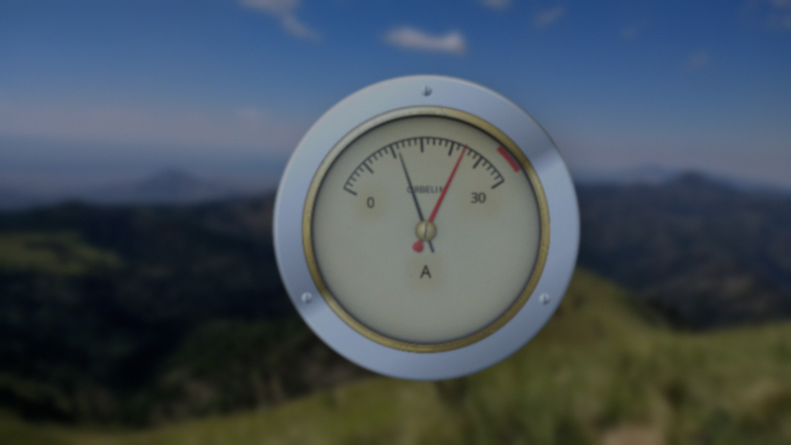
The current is 22 A
